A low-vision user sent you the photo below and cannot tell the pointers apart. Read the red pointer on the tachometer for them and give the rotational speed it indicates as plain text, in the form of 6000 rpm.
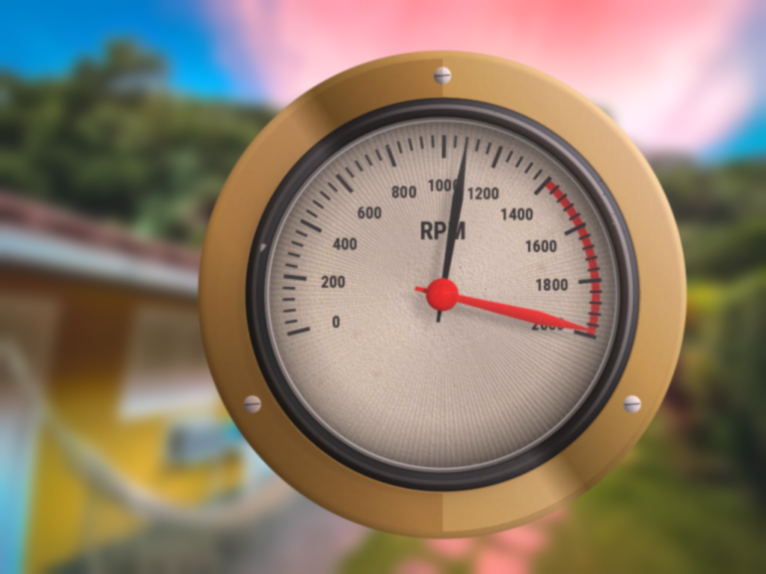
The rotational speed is 1980 rpm
